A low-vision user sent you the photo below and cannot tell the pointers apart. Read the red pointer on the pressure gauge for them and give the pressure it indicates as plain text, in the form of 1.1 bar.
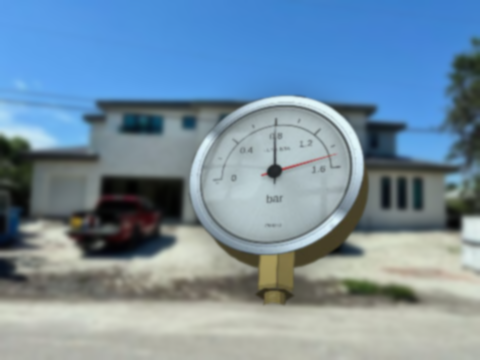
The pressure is 1.5 bar
